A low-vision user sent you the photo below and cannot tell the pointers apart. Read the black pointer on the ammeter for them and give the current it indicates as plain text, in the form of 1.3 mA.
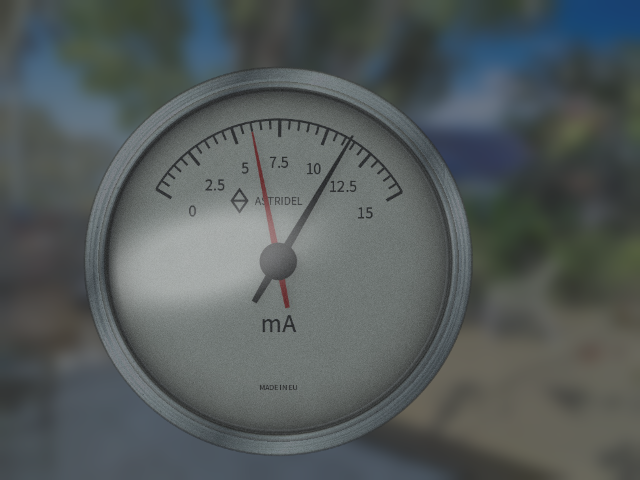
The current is 11.25 mA
